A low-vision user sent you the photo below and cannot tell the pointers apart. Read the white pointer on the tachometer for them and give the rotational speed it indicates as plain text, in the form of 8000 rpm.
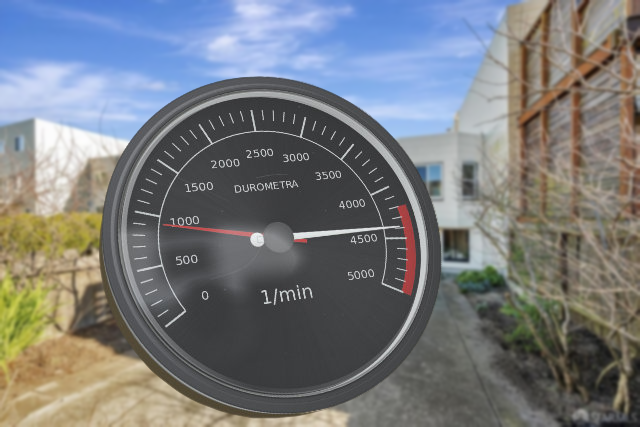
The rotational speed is 4400 rpm
